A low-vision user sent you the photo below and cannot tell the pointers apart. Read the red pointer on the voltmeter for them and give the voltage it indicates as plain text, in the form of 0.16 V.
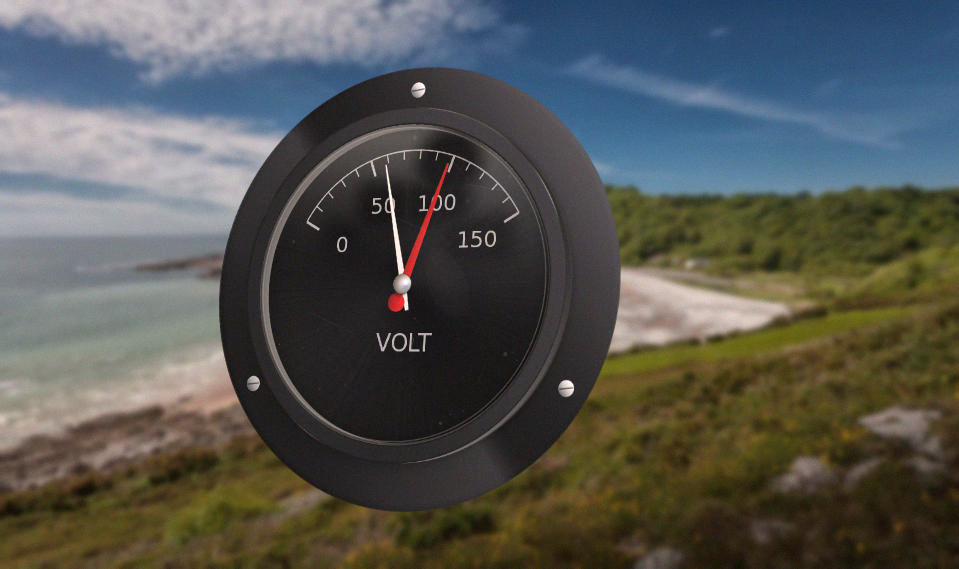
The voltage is 100 V
